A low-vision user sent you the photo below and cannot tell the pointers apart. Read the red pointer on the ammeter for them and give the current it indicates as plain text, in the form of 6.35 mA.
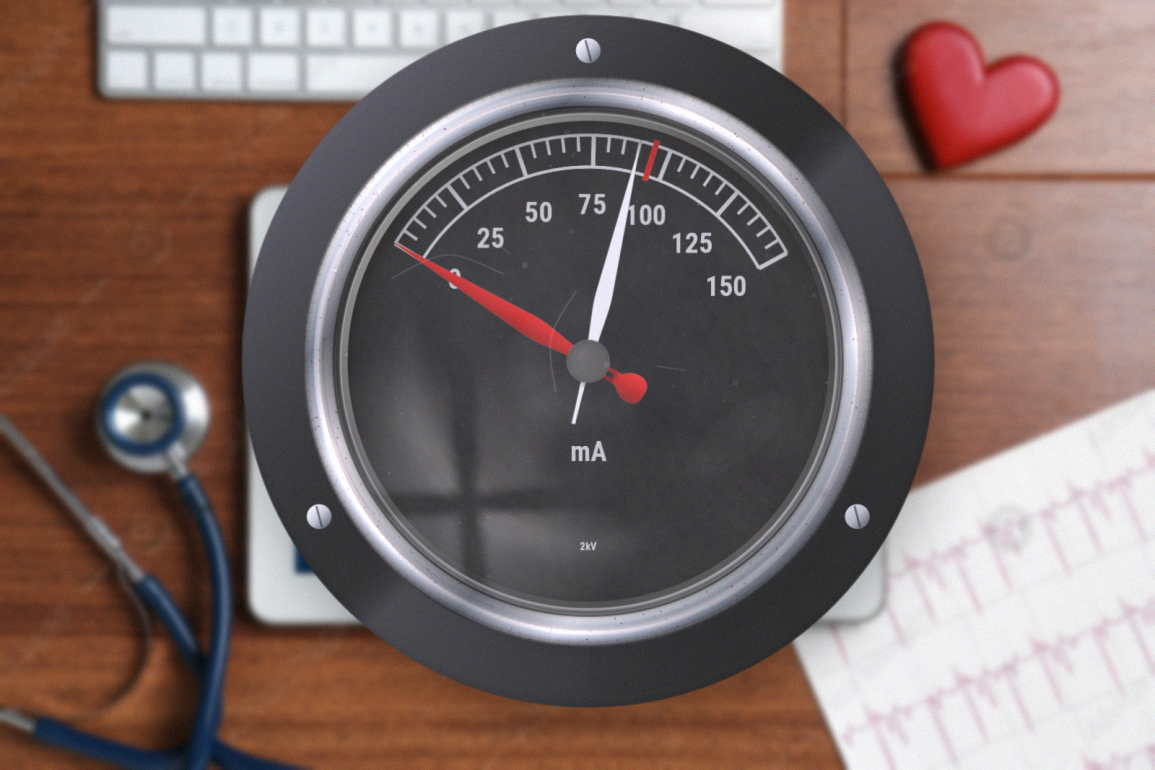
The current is 0 mA
